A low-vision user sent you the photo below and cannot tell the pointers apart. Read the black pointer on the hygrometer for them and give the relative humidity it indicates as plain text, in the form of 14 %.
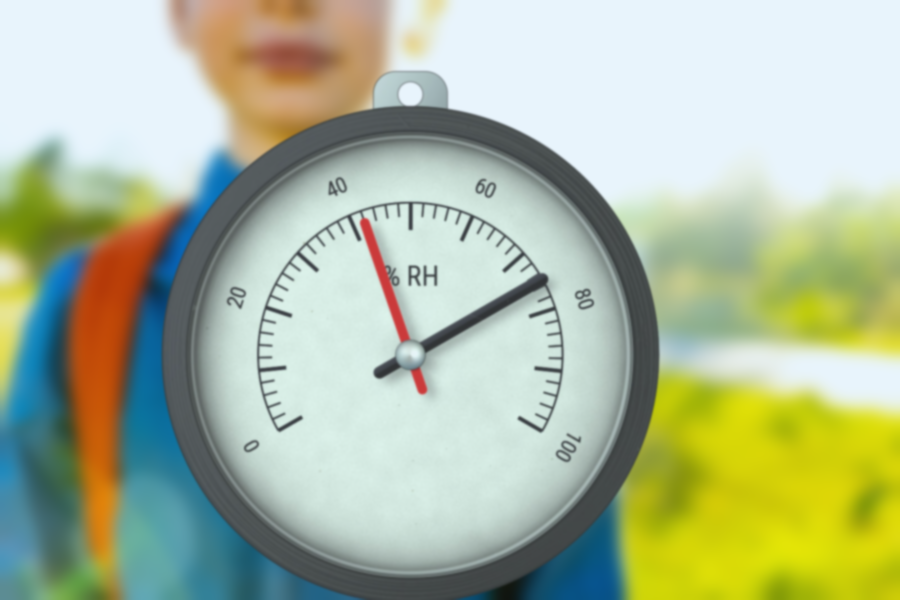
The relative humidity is 75 %
